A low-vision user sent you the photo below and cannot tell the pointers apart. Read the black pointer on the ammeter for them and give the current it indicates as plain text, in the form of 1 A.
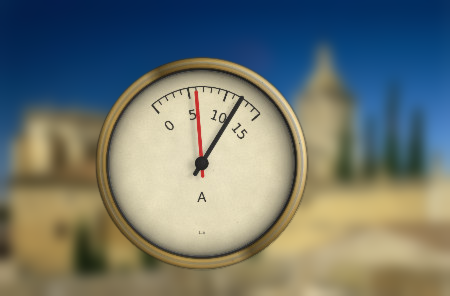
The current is 12 A
